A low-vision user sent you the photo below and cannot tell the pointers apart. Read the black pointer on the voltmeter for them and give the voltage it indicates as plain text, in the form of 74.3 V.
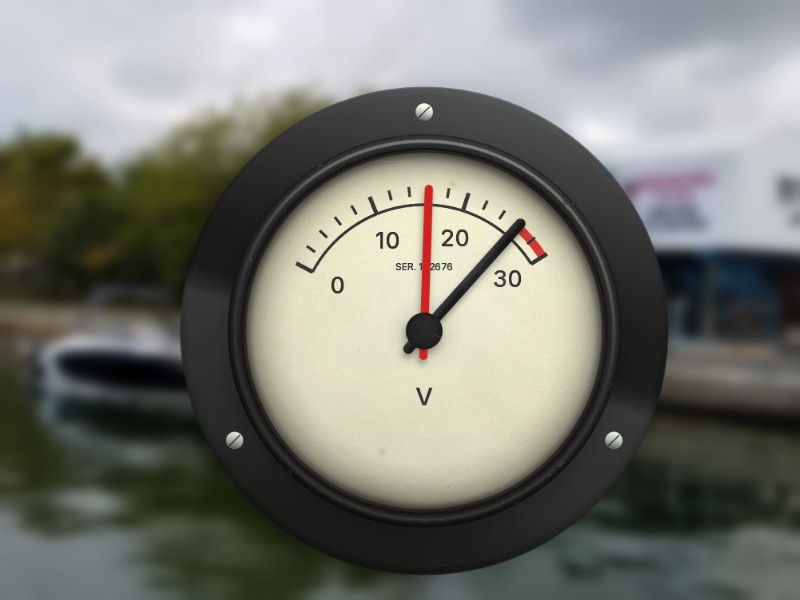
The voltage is 26 V
